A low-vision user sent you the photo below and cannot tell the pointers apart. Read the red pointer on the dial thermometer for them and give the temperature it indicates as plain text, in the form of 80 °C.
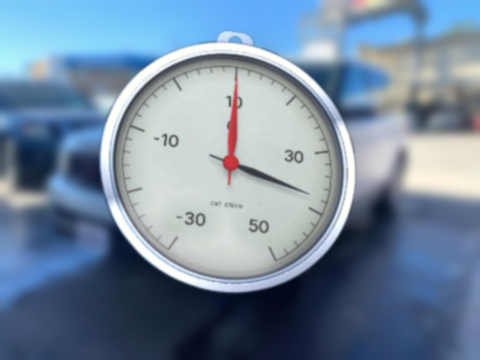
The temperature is 10 °C
